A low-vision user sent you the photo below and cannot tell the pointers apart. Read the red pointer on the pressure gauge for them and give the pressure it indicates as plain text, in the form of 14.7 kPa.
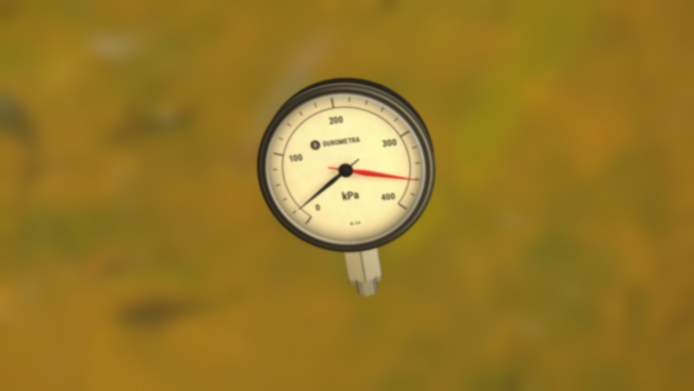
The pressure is 360 kPa
